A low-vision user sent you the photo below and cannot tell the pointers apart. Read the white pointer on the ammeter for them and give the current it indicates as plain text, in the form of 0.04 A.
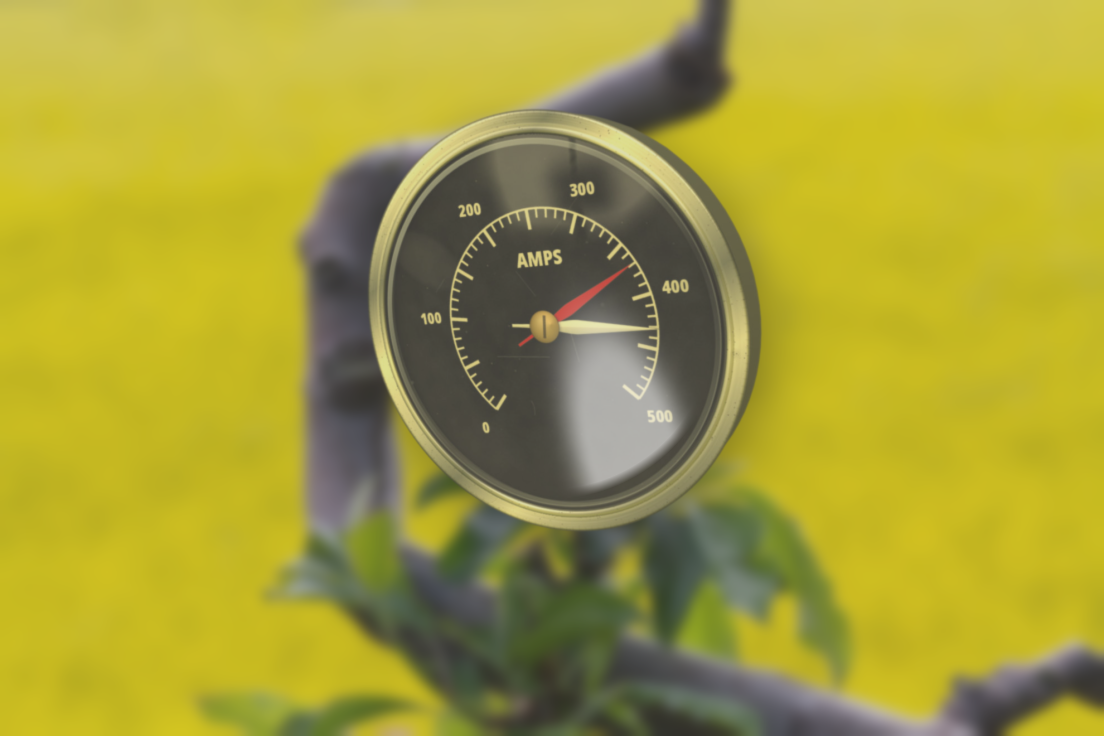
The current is 430 A
